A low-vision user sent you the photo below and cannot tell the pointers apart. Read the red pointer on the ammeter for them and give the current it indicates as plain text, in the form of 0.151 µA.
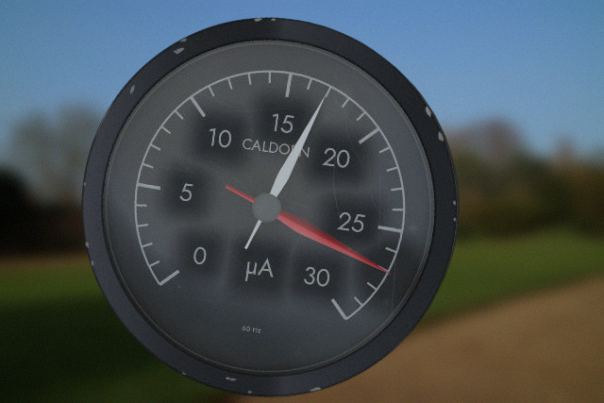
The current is 27 µA
